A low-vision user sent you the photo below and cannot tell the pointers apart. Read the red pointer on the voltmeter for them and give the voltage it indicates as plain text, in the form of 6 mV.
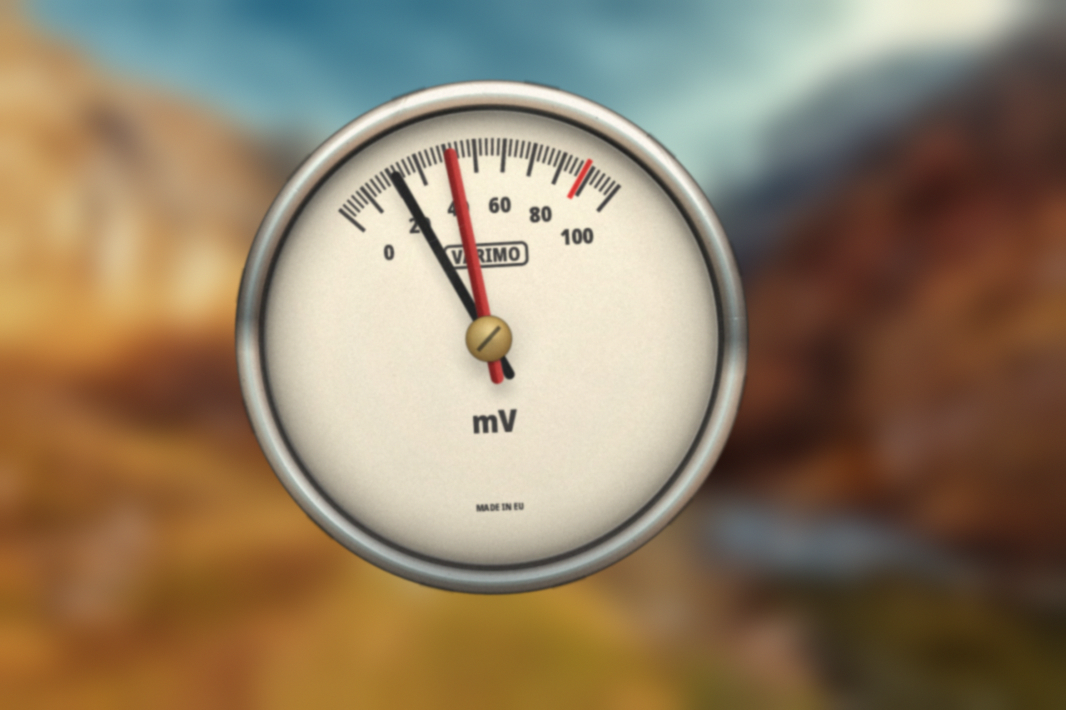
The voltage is 42 mV
